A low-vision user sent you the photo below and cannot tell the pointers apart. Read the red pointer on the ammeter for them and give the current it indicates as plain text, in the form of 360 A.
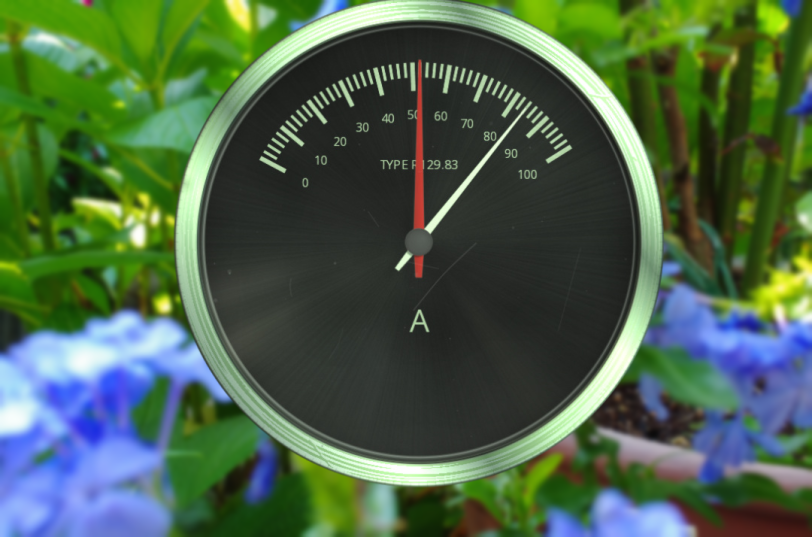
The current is 52 A
